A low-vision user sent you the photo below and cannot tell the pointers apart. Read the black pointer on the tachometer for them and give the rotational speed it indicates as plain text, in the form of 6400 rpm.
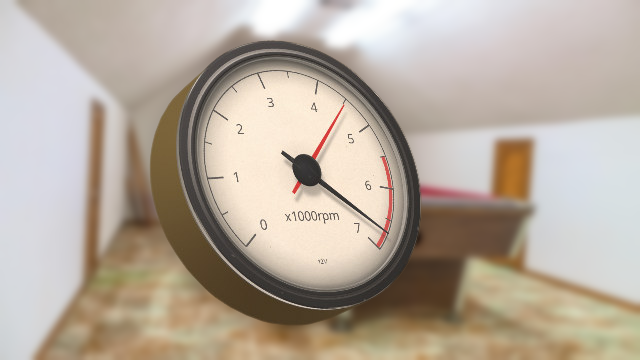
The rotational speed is 6750 rpm
